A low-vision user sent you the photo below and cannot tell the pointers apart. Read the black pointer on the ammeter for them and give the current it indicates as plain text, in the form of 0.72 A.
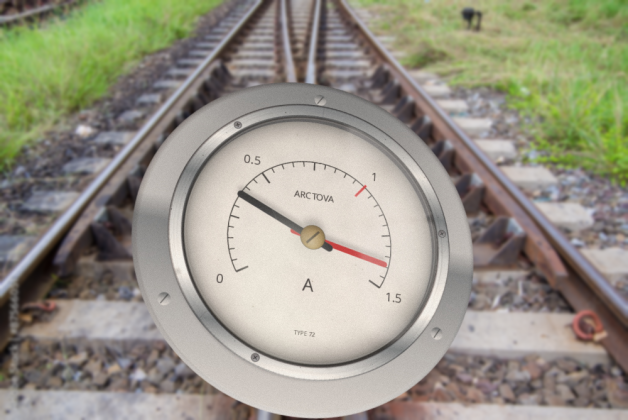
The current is 0.35 A
